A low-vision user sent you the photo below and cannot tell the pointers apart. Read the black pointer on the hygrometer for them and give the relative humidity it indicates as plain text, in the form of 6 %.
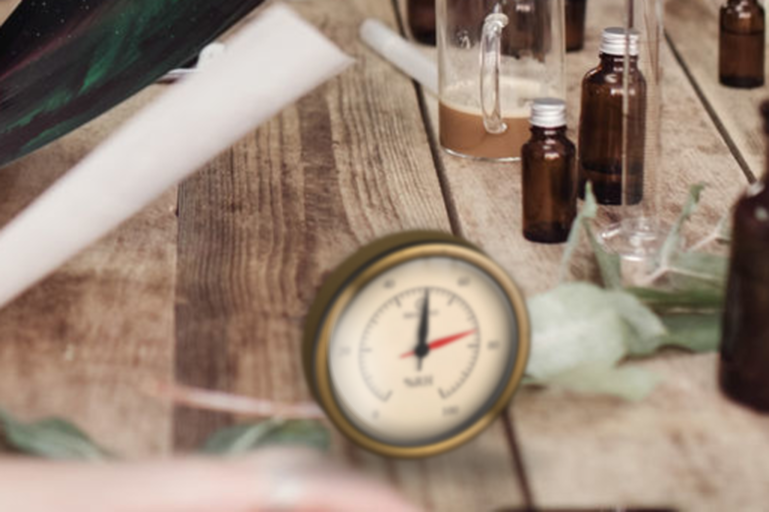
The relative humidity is 50 %
